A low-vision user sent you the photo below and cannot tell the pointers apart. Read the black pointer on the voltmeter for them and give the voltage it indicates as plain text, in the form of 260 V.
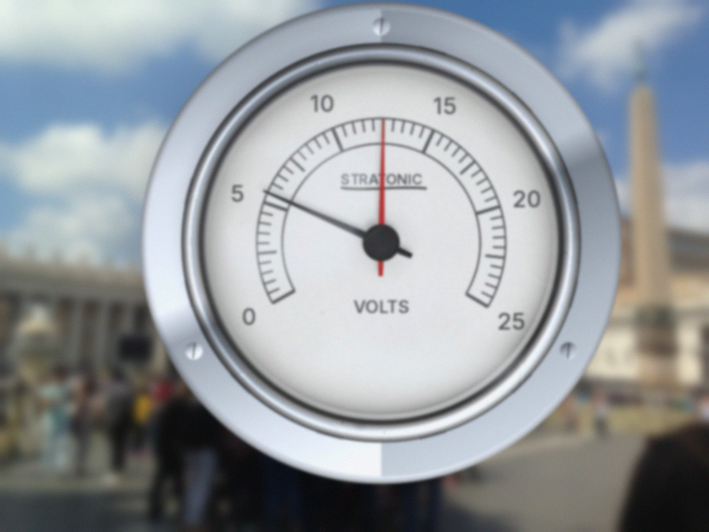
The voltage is 5.5 V
